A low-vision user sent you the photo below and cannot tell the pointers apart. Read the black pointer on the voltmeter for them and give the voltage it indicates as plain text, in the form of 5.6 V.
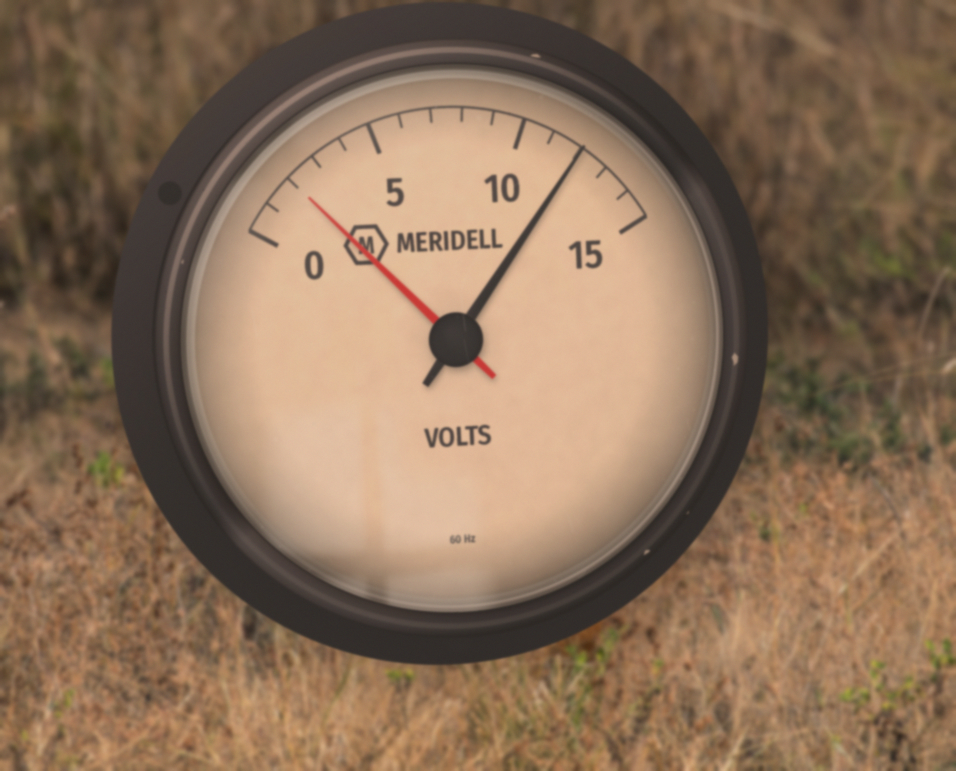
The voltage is 12 V
